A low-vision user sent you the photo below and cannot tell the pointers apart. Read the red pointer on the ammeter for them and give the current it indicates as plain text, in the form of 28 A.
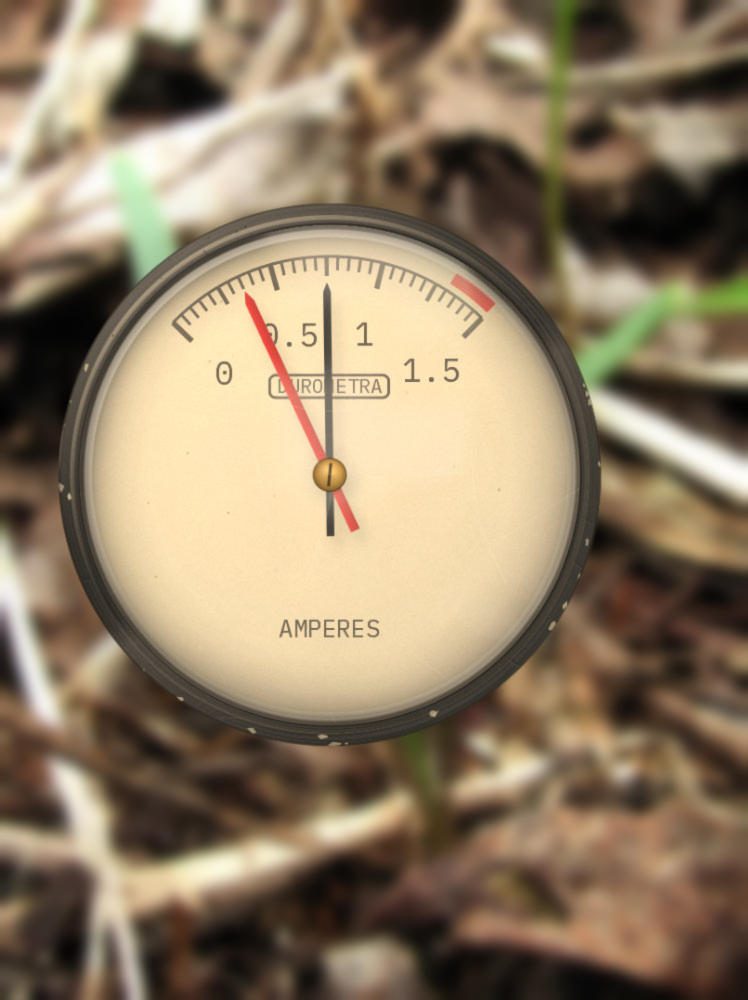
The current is 0.35 A
